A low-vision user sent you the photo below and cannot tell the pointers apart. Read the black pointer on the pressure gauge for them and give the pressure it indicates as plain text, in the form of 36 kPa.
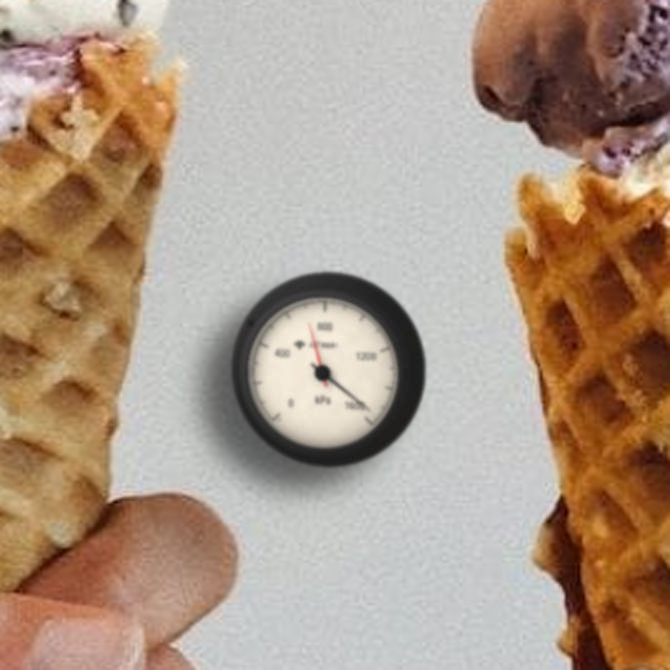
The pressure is 1550 kPa
